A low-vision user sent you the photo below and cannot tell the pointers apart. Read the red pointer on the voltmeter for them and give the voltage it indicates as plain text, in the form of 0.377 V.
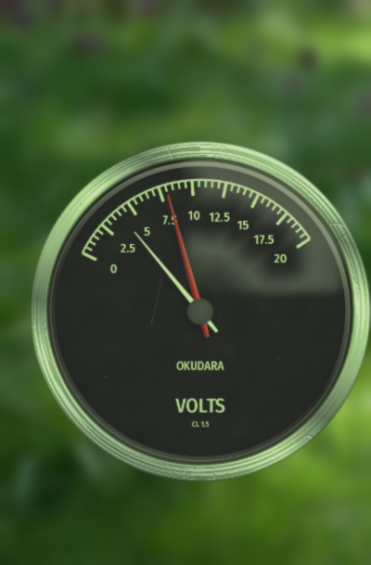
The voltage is 8 V
